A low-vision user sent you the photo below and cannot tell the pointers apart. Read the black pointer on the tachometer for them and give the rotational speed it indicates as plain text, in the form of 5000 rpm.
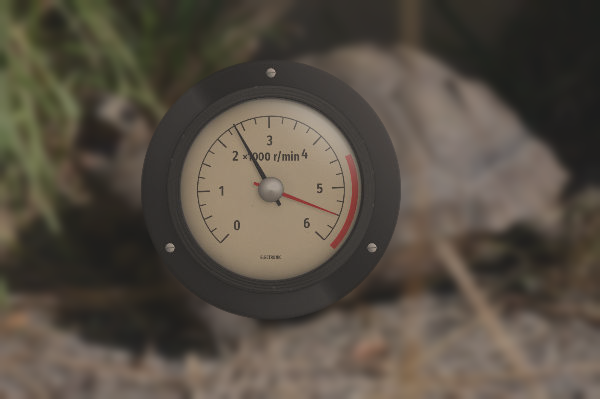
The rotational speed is 2375 rpm
